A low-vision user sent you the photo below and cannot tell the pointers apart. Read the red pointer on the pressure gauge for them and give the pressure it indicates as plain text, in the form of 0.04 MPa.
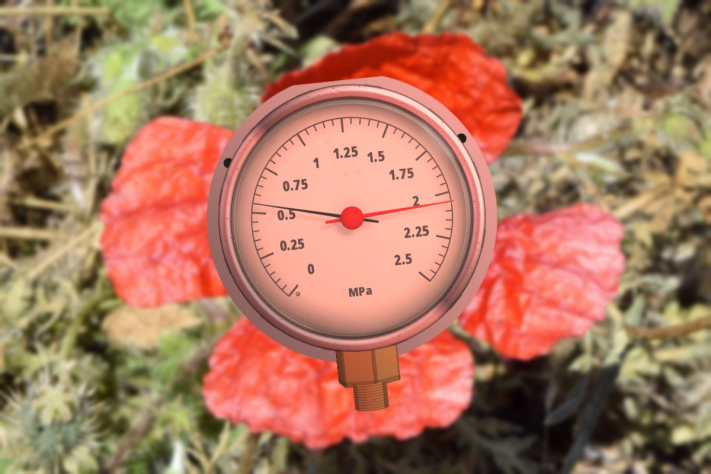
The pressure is 2.05 MPa
